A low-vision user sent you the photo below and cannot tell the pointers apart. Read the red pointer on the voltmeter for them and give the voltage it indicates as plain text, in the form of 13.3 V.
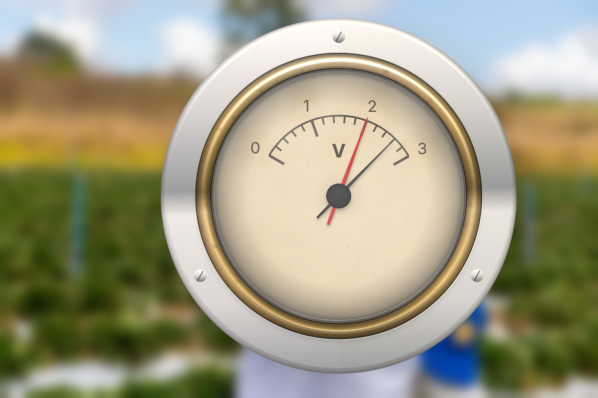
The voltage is 2 V
